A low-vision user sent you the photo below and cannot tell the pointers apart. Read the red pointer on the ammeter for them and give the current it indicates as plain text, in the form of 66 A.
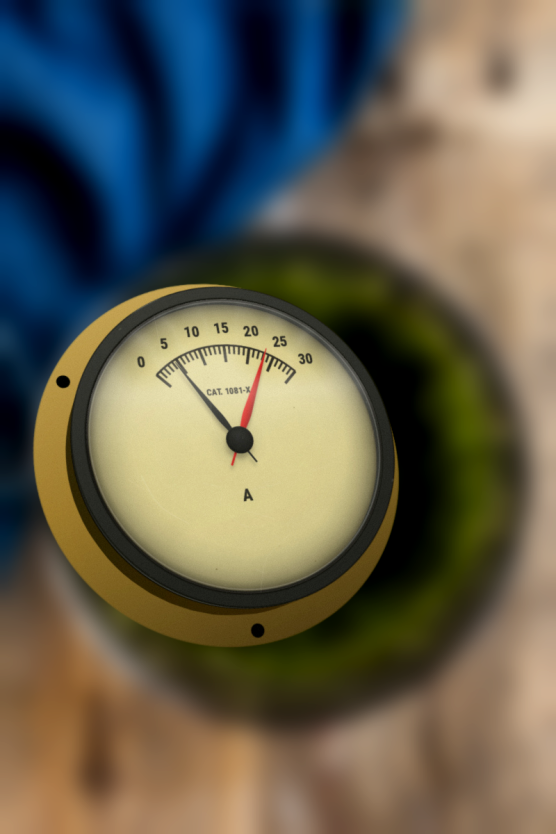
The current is 23 A
